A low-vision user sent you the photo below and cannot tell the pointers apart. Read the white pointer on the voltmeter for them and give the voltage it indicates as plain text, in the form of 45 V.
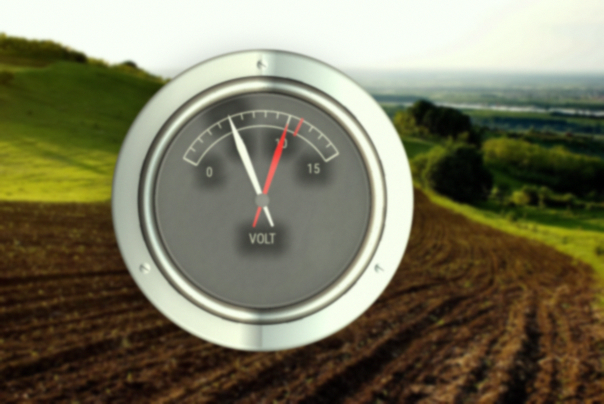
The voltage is 5 V
